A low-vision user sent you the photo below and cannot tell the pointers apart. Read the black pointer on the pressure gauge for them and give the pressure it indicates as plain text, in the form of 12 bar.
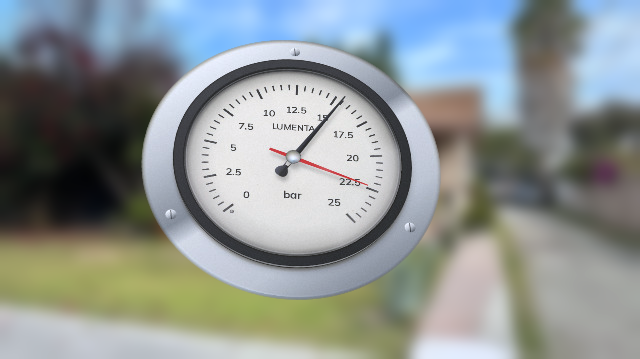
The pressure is 15.5 bar
